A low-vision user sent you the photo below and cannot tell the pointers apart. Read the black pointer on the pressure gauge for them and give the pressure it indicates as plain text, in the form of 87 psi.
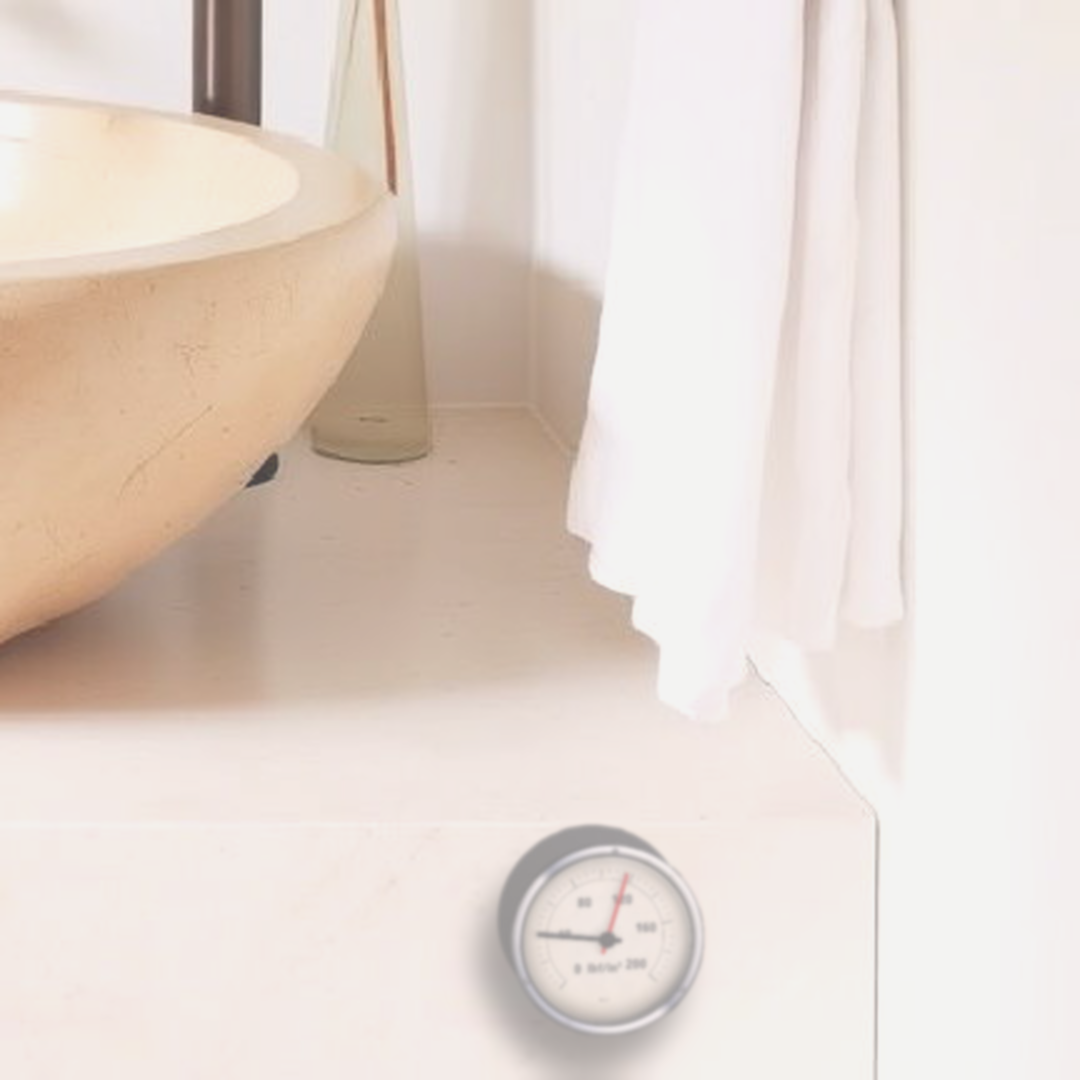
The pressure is 40 psi
